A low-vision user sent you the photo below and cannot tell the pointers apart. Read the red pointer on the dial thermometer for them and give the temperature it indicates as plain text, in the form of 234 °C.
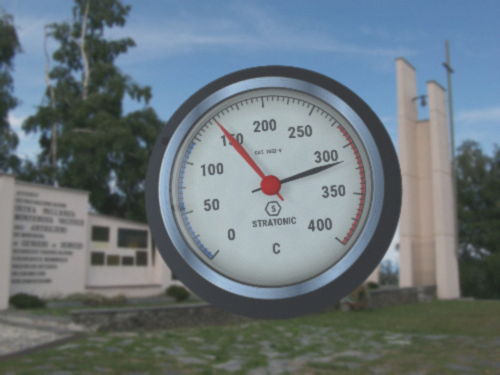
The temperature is 150 °C
